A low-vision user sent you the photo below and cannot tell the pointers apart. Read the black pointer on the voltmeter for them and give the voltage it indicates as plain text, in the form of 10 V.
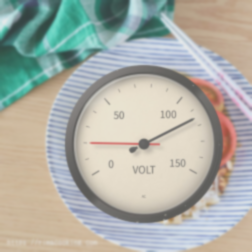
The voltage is 115 V
